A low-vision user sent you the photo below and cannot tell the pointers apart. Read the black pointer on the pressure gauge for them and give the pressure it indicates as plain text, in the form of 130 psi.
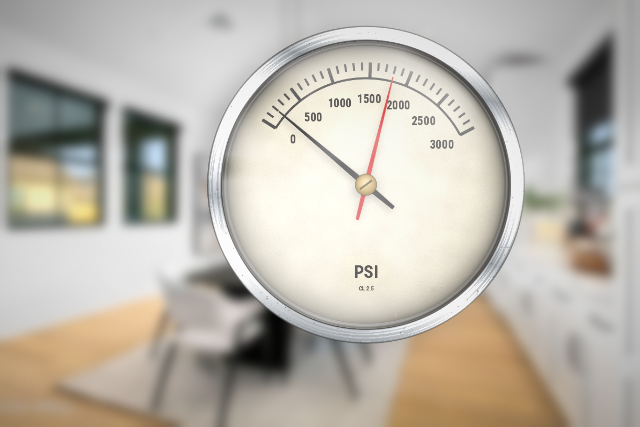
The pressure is 200 psi
